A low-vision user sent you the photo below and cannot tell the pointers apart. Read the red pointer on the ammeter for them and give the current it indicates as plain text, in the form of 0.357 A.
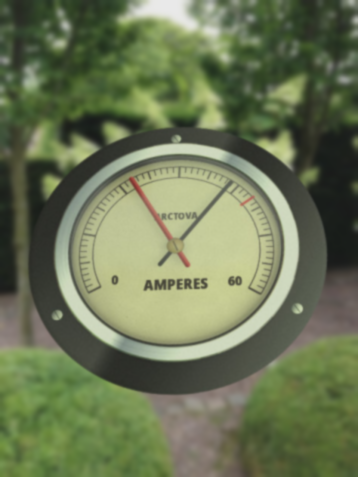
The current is 22 A
